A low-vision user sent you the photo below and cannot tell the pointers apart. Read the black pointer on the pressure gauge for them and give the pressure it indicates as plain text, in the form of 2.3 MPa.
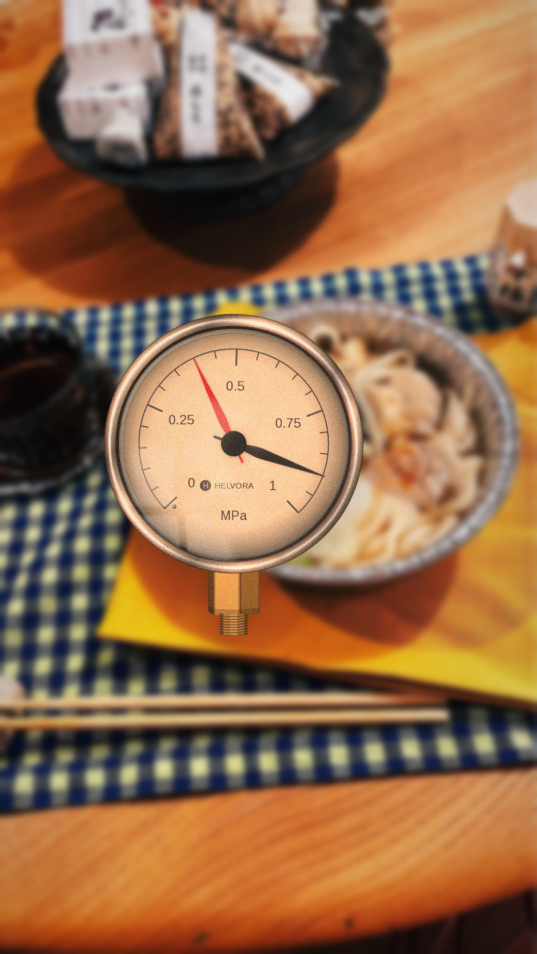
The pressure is 0.9 MPa
